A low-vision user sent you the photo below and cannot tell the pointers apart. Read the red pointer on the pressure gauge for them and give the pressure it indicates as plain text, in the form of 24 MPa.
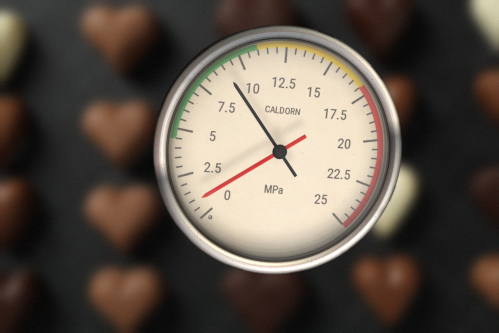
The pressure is 1 MPa
